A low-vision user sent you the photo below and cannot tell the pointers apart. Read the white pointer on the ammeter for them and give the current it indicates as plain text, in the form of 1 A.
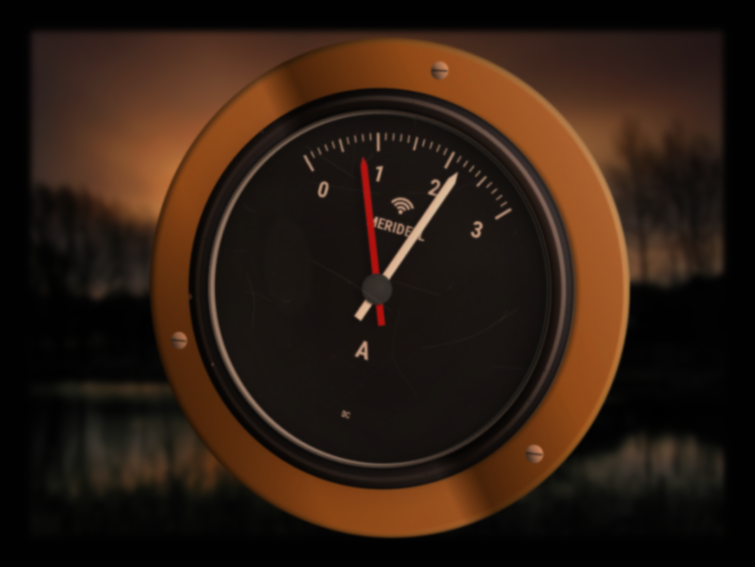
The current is 2.2 A
